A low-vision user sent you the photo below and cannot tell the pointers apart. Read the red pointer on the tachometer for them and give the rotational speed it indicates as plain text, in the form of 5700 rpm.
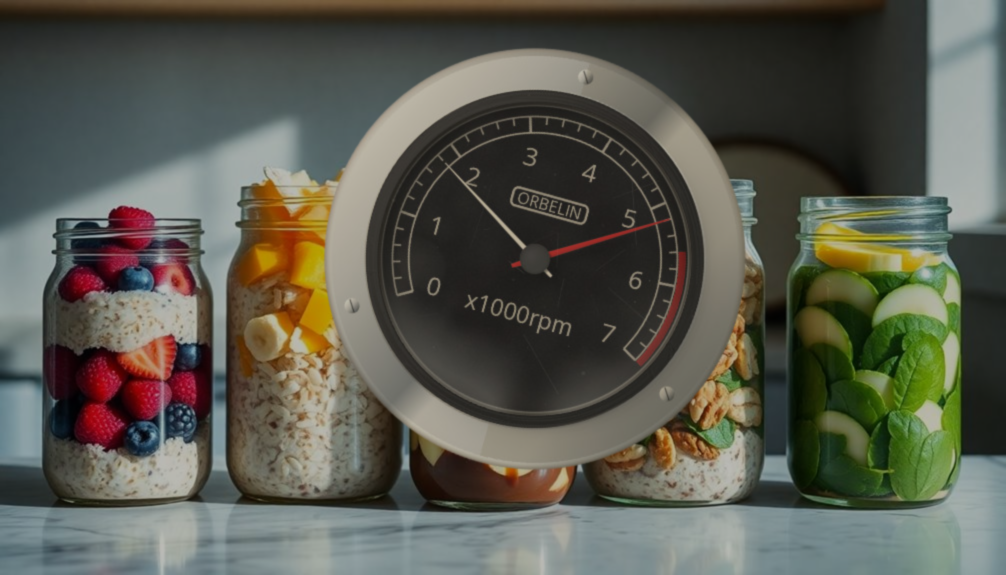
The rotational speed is 5200 rpm
